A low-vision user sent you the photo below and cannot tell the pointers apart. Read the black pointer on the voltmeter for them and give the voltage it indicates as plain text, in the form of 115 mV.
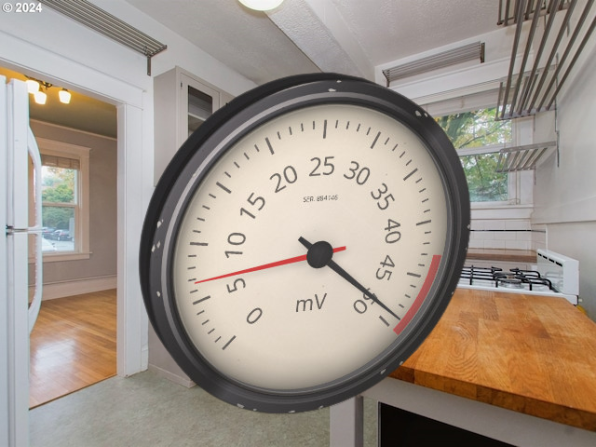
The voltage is 49 mV
